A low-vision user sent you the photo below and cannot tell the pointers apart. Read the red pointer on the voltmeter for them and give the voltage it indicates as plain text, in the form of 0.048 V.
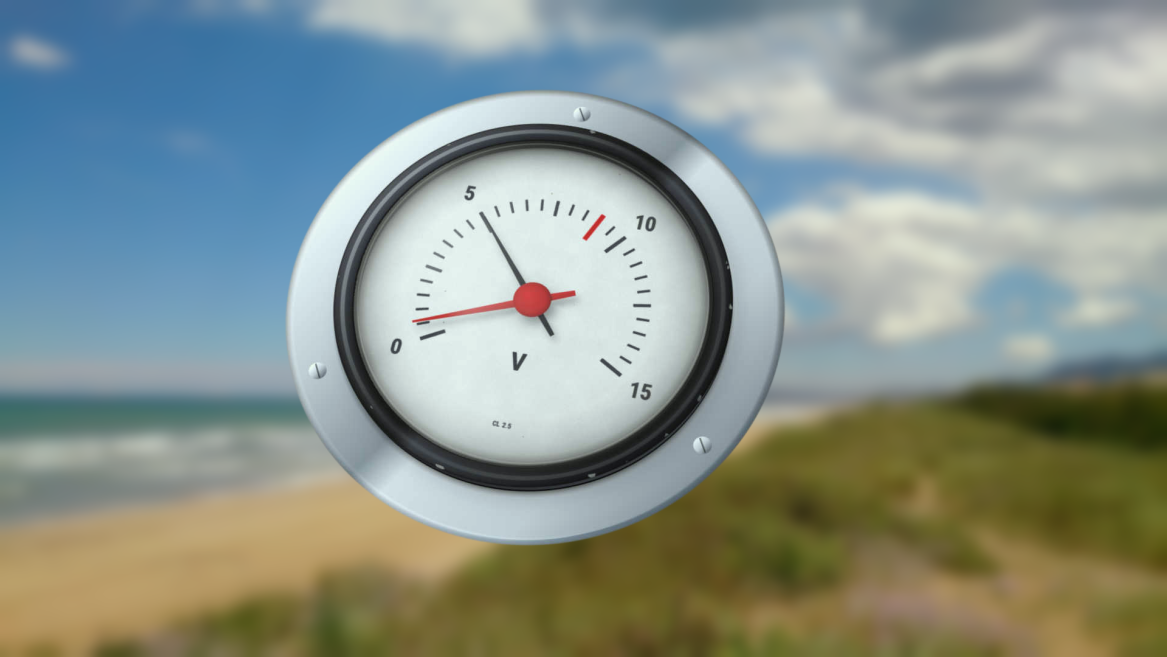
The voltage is 0.5 V
